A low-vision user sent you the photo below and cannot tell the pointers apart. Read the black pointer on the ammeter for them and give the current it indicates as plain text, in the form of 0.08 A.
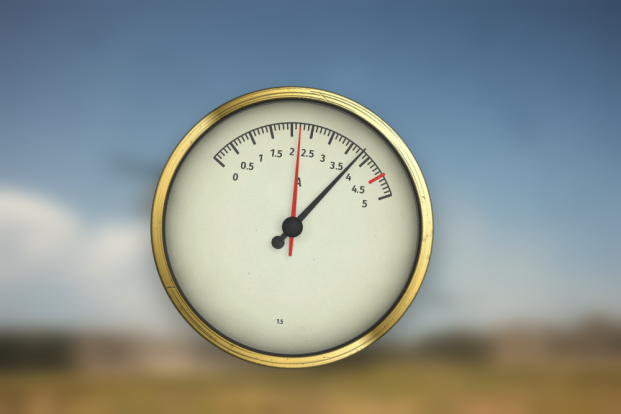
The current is 3.8 A
